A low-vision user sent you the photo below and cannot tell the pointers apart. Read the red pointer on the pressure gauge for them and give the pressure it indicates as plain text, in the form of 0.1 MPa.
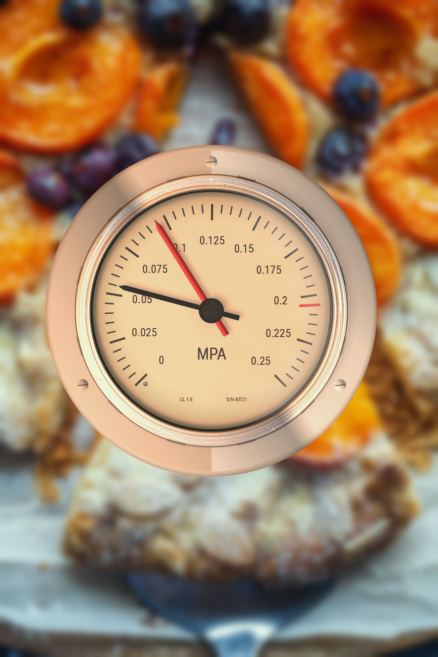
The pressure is 0.095 MPa
